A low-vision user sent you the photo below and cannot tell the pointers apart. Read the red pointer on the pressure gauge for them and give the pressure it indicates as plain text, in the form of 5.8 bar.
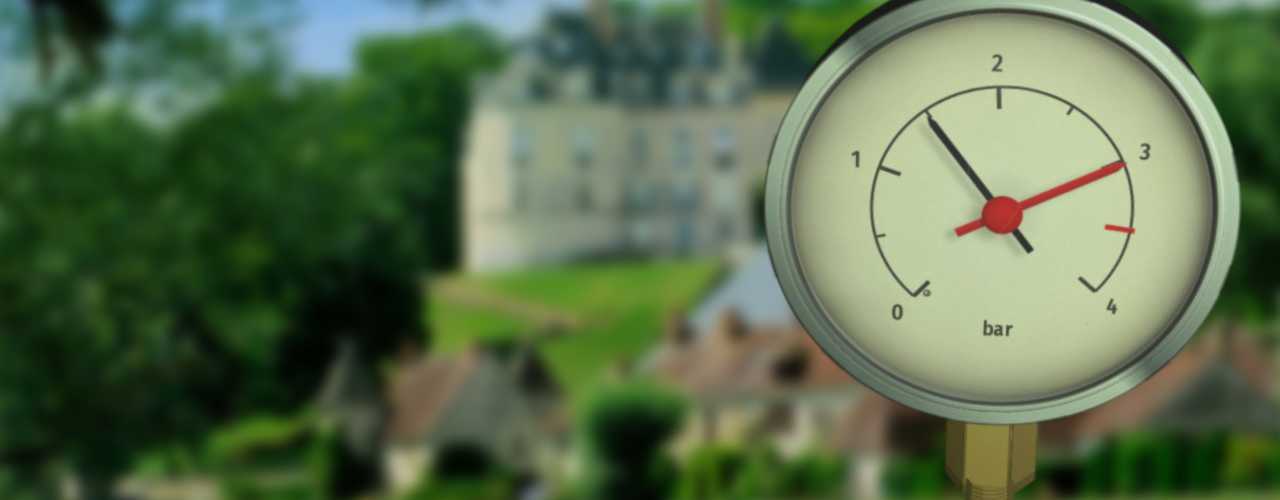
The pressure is 3 bar
